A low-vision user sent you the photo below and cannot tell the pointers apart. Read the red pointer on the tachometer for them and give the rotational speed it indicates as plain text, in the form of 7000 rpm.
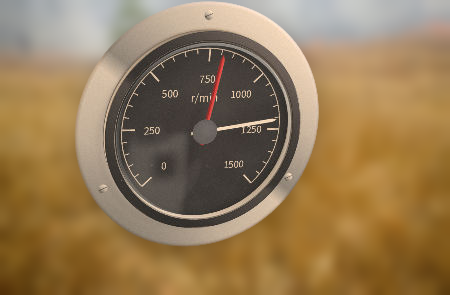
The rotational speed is 800 rpm
